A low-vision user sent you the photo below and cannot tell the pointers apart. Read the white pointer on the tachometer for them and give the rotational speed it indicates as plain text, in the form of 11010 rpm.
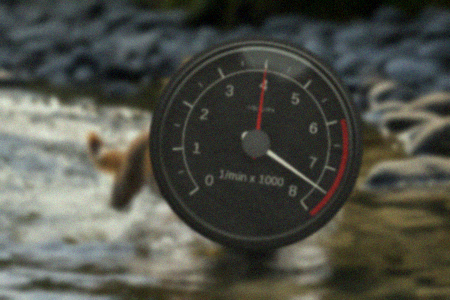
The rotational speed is 7500 rpm
